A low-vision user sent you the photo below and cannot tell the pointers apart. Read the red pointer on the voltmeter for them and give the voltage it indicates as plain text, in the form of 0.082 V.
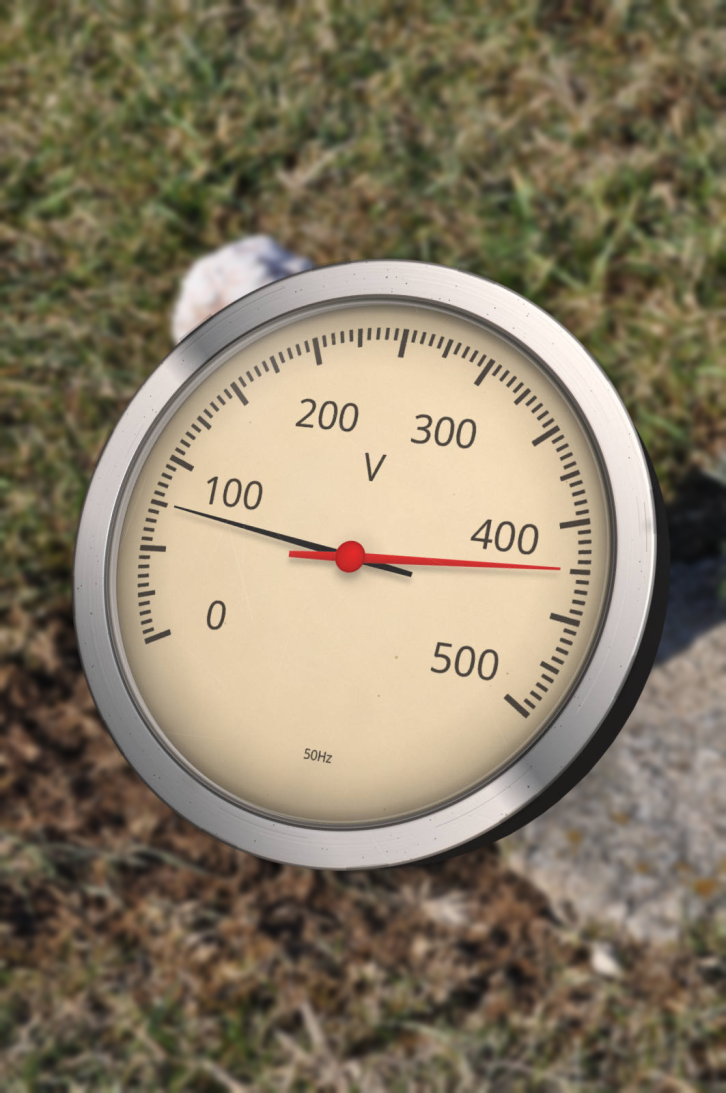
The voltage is 425 V
